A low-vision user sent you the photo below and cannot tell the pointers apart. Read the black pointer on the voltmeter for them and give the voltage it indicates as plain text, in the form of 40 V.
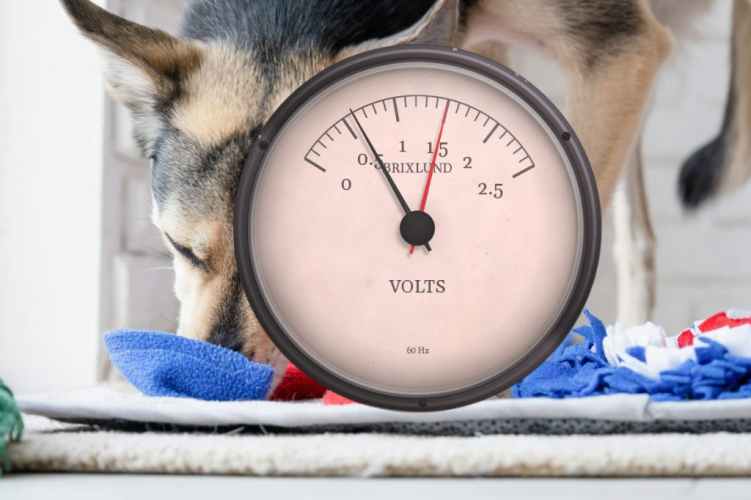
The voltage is 0.6 V
